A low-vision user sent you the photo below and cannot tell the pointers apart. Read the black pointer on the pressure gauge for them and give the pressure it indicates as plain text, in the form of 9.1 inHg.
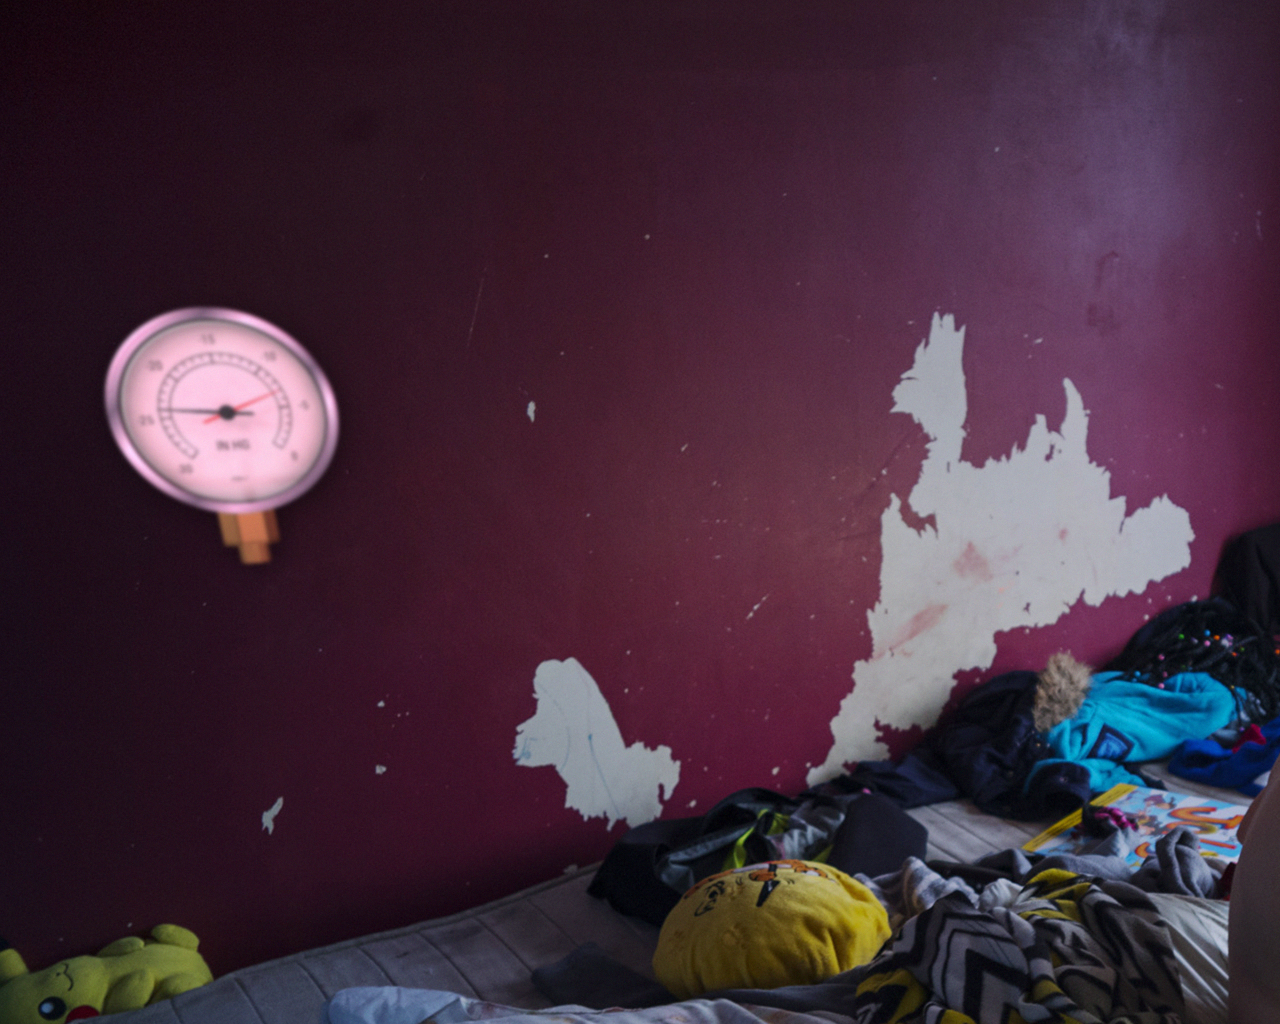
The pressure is -24 inHg
